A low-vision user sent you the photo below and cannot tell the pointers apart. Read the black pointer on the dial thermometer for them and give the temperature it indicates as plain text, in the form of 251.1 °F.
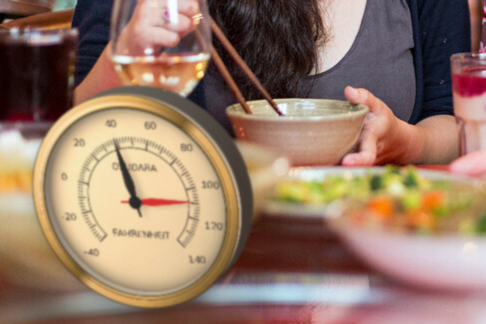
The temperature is 40 °F
